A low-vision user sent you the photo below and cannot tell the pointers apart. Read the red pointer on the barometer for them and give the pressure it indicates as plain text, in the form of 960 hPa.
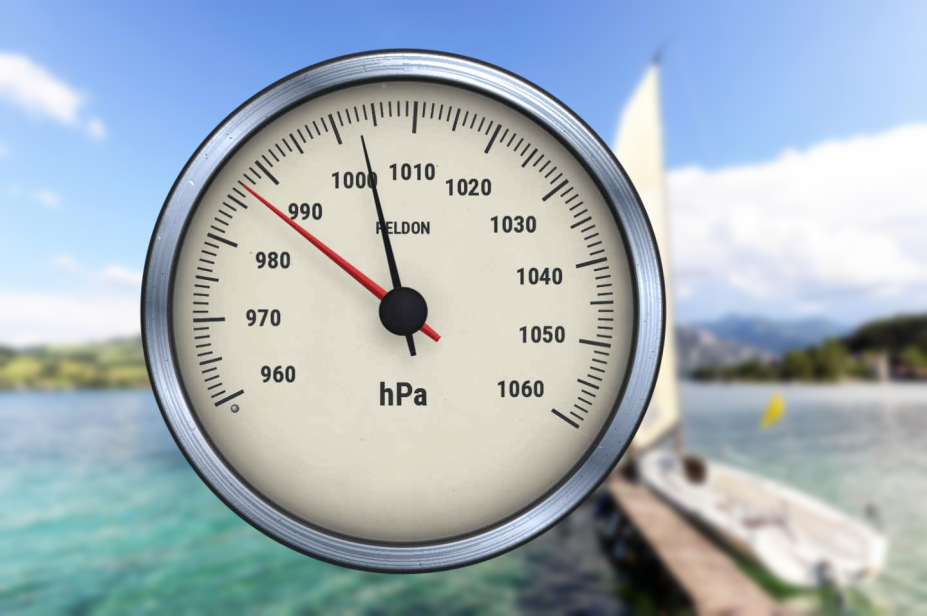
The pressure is 987 hPa
